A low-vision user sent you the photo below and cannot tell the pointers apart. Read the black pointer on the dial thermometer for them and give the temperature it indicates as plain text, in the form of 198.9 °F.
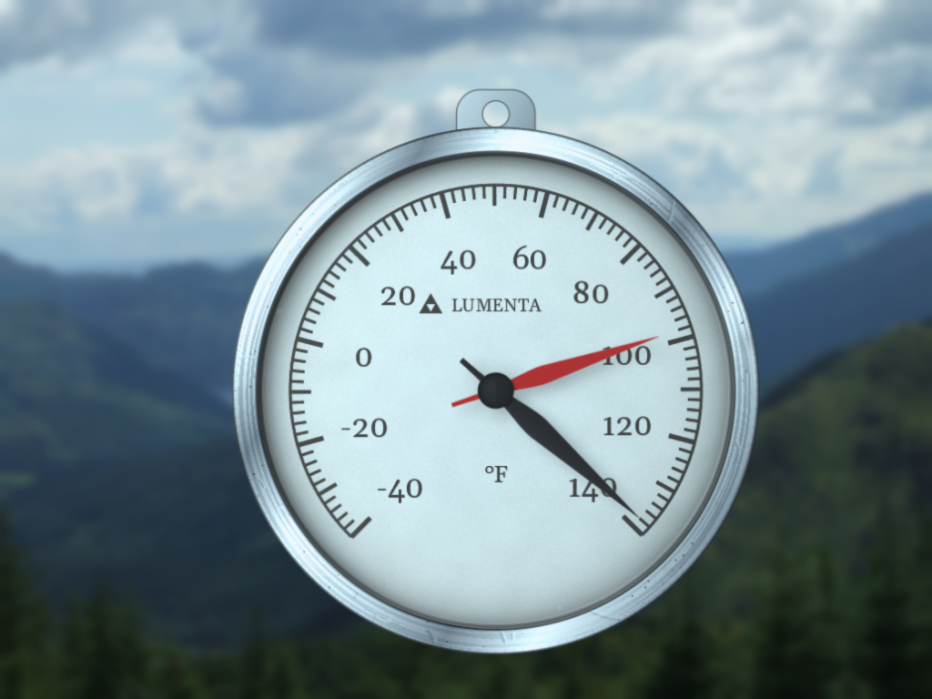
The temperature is 138 °F
